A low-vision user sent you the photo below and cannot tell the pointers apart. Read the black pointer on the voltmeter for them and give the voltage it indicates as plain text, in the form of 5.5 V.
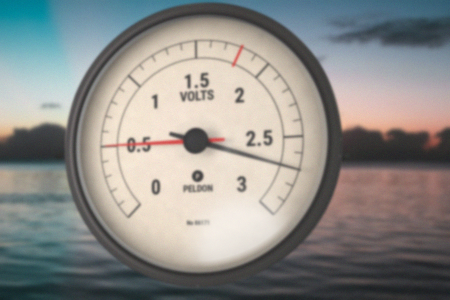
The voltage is 2.7 V
